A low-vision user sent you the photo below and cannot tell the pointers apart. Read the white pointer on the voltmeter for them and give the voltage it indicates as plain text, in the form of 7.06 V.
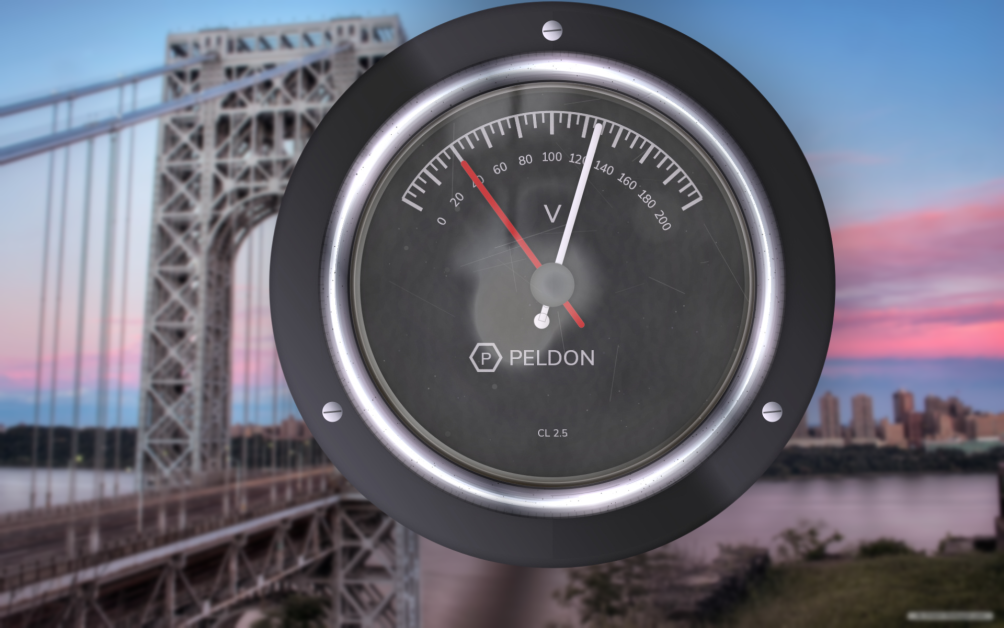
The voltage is 127.5 V
